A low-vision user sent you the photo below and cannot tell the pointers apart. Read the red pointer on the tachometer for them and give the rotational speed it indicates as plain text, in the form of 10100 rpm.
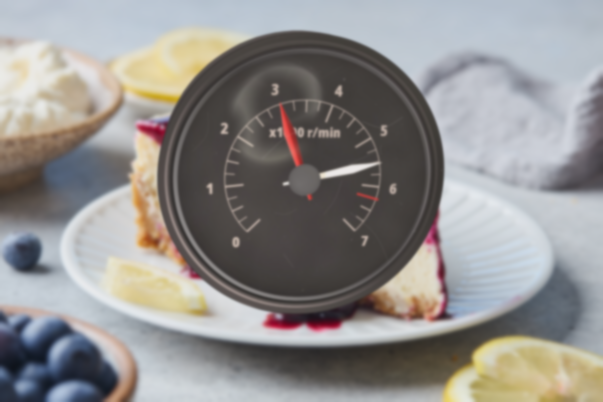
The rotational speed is 3000 rpm
